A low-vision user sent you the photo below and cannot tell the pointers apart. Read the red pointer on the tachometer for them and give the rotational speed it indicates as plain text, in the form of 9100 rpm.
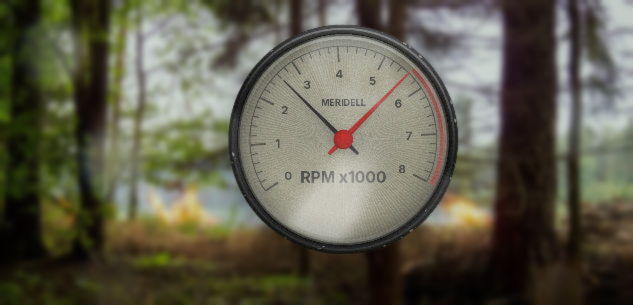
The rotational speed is 5600 rpm
